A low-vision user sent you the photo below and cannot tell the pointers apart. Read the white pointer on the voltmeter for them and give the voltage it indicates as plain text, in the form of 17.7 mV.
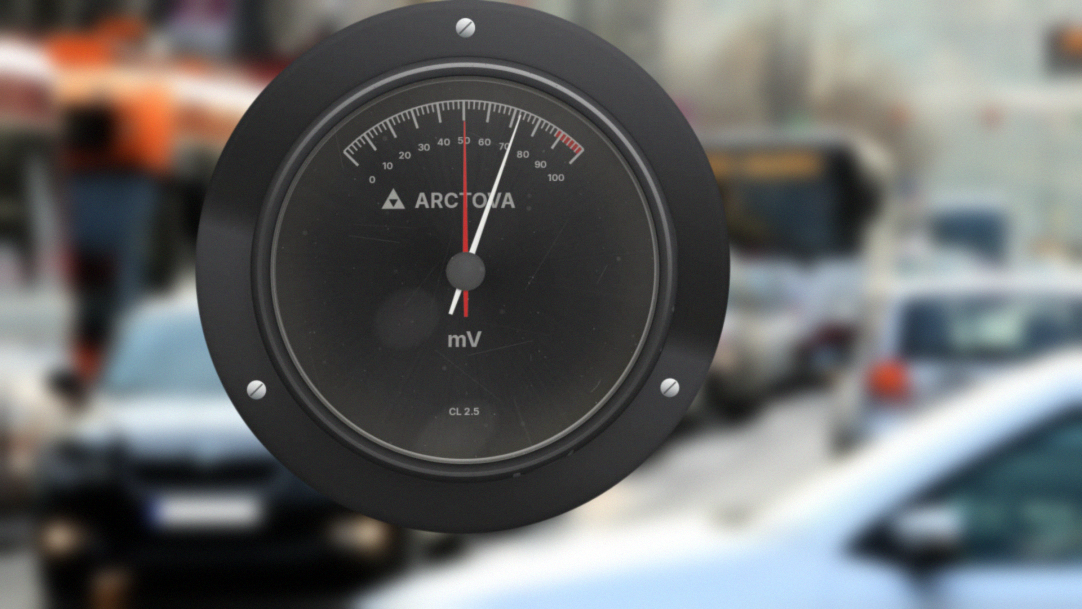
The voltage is 72 mV
